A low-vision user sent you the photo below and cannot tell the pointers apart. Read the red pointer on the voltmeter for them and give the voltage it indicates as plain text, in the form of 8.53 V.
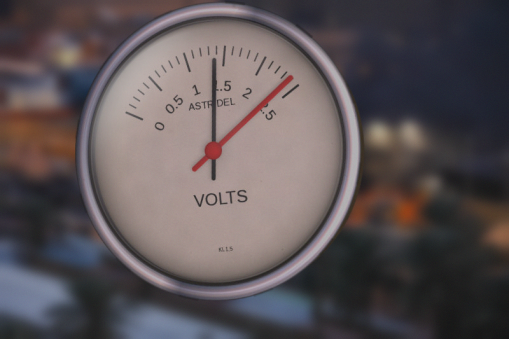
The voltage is 2.4 V
